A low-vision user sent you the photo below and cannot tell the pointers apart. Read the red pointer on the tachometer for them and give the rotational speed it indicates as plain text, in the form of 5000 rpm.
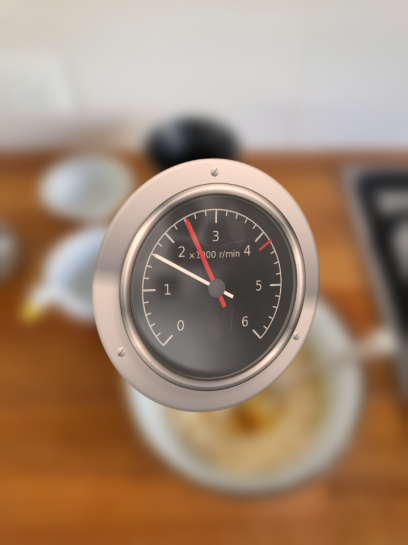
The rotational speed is 2400 rpm
